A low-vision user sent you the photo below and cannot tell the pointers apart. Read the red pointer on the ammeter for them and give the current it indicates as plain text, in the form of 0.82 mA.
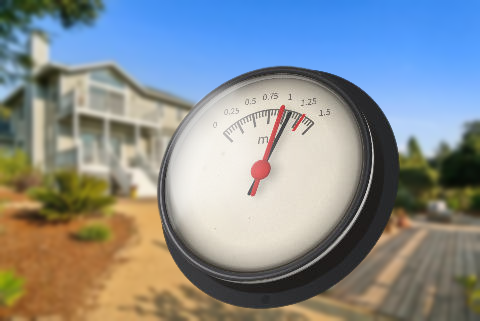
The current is 1 mA
